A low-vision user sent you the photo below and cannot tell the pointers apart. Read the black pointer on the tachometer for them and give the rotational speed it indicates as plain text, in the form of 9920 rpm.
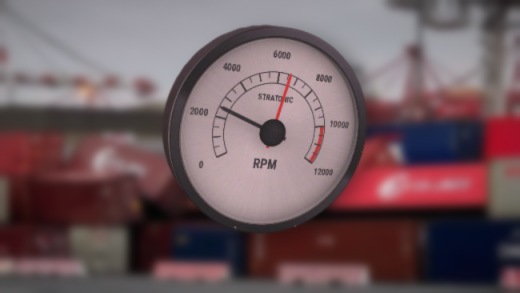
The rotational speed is 2500 rpm
